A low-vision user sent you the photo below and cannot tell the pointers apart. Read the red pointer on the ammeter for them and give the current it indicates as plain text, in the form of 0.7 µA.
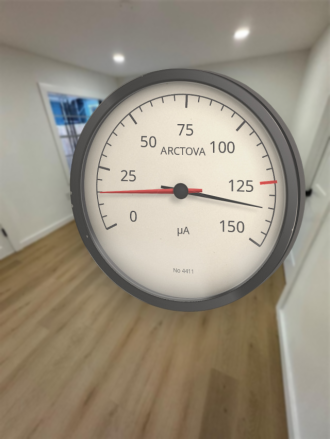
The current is 15 µA
